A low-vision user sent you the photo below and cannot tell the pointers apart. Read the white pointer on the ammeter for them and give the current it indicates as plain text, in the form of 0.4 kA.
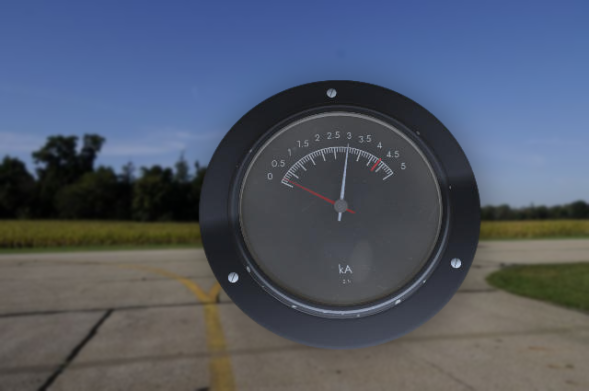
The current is 3 kA
